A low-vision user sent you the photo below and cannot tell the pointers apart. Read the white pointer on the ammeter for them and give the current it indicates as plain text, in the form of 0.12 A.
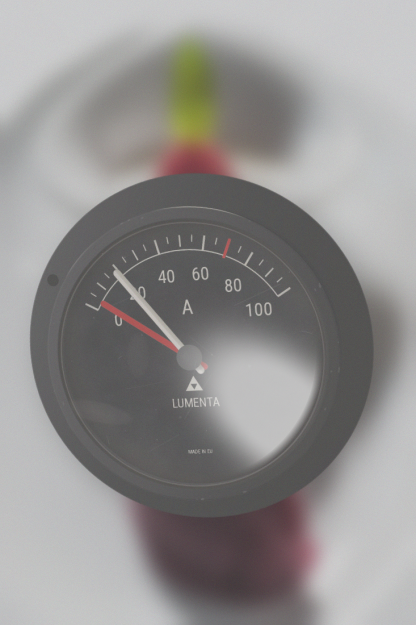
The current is 20 A
